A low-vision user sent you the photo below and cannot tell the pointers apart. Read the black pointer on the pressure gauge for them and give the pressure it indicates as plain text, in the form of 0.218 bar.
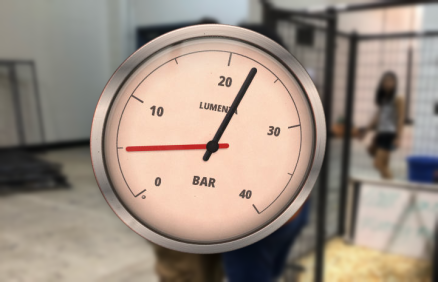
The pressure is 22.5 bar
